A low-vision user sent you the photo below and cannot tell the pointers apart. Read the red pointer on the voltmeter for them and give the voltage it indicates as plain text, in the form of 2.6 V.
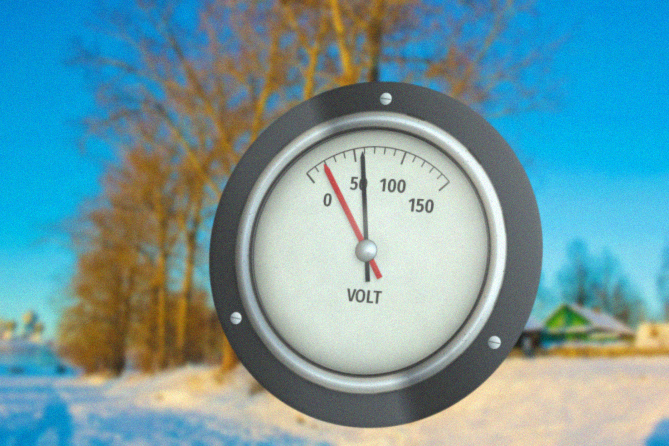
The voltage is 20 V
